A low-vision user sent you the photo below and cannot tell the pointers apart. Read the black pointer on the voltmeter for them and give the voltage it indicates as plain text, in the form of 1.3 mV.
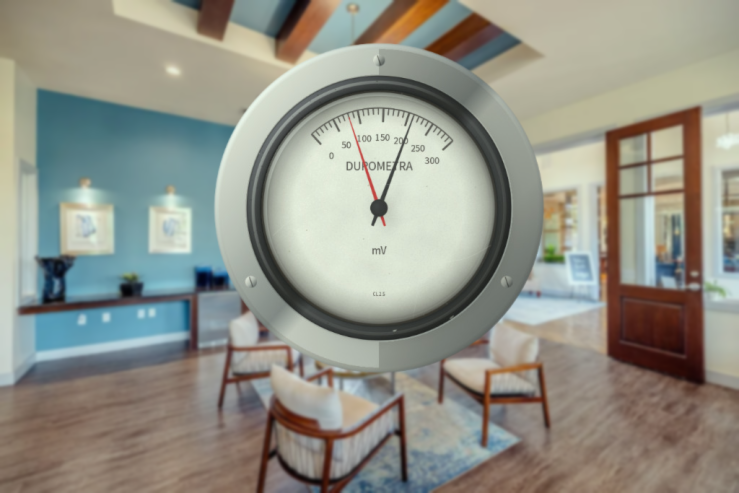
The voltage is 210 mV
